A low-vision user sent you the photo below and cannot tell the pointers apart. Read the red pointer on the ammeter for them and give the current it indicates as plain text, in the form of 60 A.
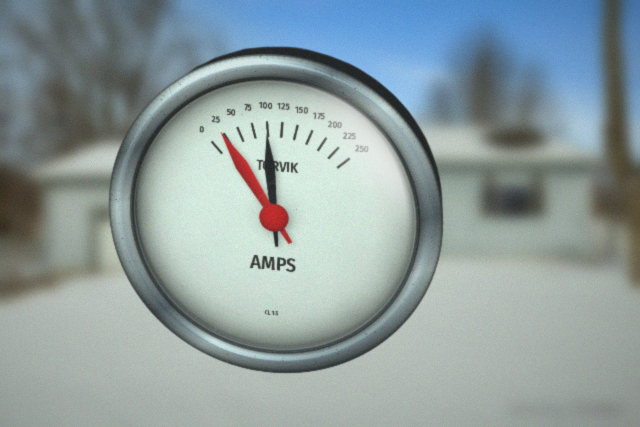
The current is 25 A
